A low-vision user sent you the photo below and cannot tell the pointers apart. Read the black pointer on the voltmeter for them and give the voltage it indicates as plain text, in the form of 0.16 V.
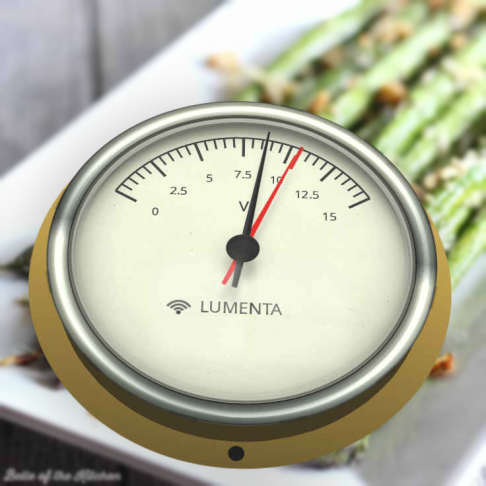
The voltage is 8.75 V
